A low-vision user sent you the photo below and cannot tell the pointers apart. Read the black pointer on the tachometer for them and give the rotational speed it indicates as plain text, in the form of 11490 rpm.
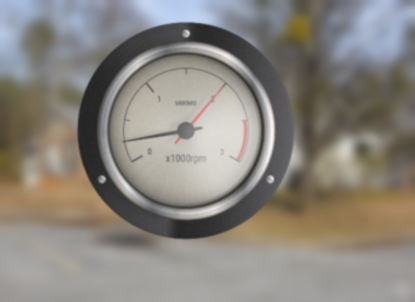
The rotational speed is 250 rpm
